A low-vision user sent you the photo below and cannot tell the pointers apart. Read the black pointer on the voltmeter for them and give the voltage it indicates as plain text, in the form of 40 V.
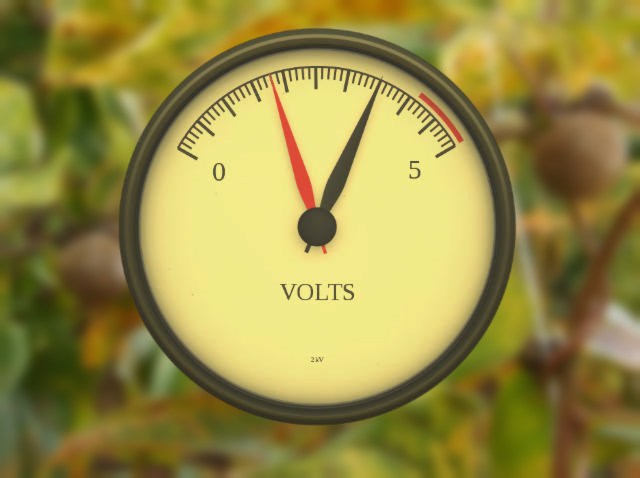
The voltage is 3.5 V
